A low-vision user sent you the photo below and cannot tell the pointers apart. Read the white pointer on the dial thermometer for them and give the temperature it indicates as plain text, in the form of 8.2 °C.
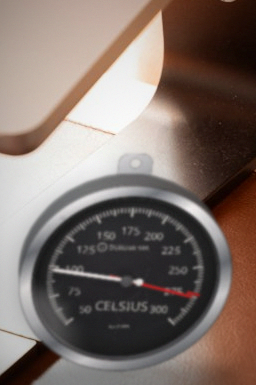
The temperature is 100 °C
